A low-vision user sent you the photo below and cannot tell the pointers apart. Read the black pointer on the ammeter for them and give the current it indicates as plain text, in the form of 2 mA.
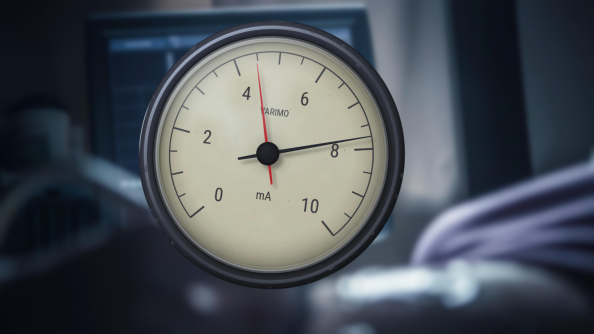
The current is 7.75 mA
